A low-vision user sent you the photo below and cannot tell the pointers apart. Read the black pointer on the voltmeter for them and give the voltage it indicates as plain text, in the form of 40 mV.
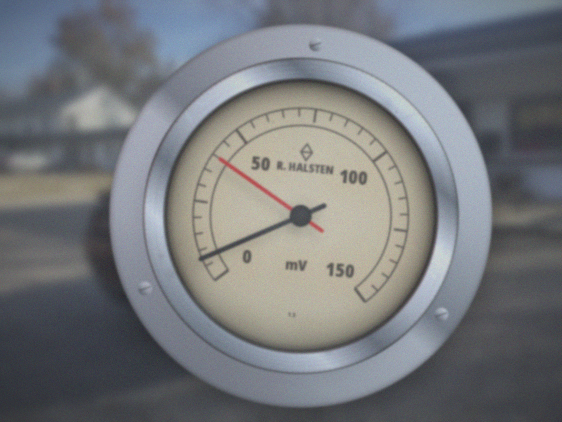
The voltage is 7.5 mV
